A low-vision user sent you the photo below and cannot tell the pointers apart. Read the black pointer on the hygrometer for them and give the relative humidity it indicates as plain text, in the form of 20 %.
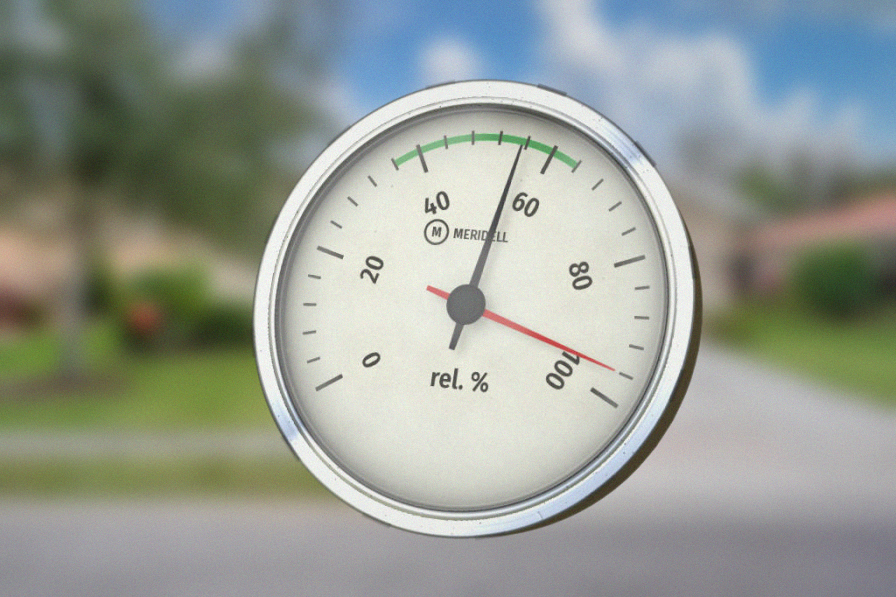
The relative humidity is 56 %
